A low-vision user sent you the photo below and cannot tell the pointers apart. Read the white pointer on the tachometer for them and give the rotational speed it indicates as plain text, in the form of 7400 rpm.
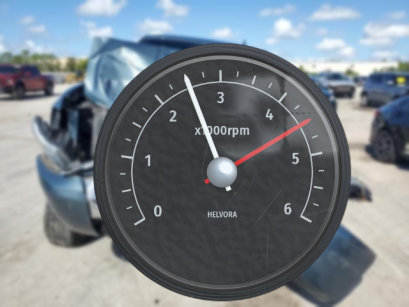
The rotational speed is 2500 rpm
